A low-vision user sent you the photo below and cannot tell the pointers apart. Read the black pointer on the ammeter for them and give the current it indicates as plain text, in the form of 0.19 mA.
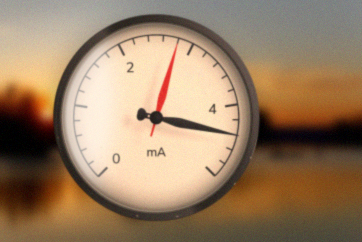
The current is 4.4 mA
